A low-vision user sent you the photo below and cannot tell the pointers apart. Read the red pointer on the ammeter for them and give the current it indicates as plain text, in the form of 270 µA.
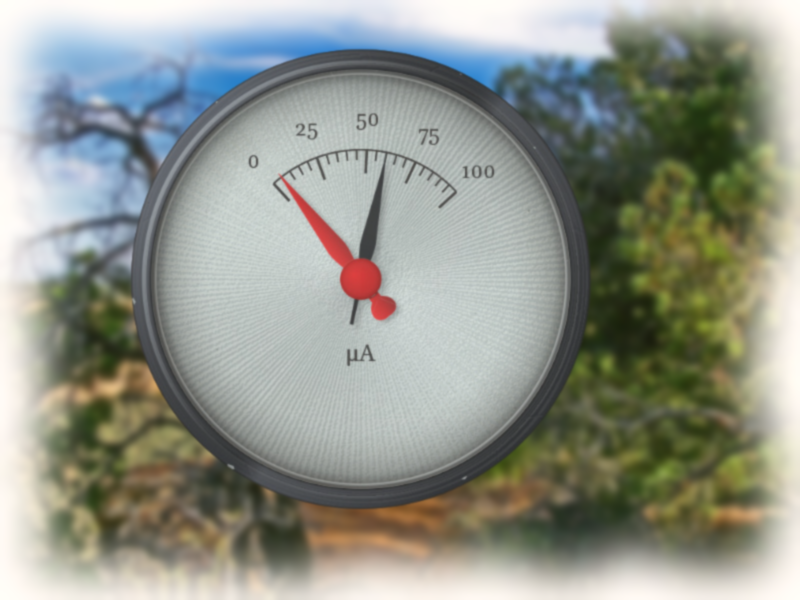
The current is 5 µA
